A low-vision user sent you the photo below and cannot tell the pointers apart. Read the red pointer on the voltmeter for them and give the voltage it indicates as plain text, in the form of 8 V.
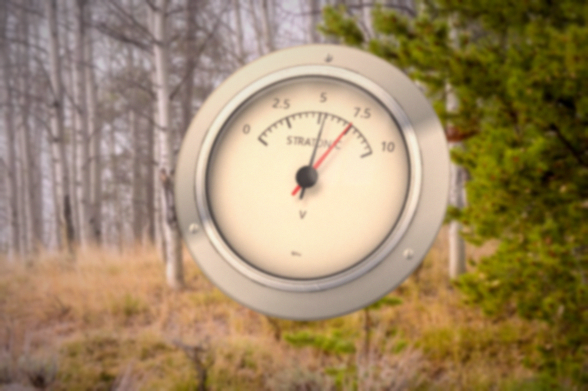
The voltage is 7.5 V
